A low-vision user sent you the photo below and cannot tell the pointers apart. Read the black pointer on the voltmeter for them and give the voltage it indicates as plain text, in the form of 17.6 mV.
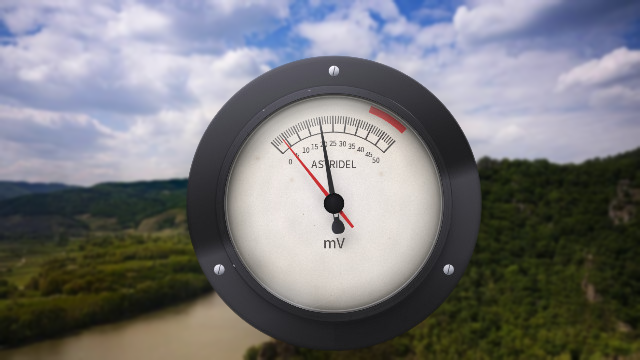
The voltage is 20 mV
